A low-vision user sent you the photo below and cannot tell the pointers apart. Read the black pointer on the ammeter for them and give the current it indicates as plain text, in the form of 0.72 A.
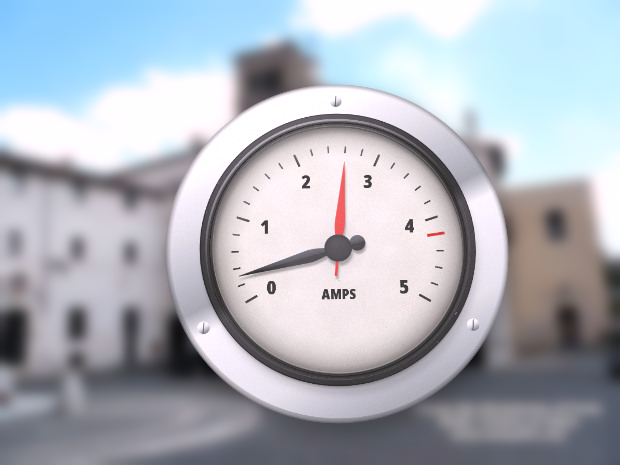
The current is 0.3 A
